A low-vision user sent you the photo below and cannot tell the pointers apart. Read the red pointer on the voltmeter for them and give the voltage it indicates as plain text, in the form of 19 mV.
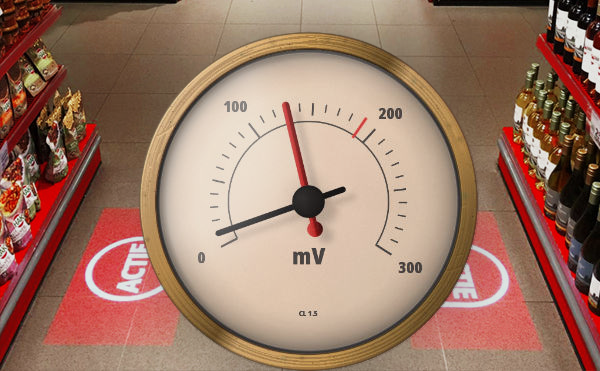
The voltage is 130 mV
